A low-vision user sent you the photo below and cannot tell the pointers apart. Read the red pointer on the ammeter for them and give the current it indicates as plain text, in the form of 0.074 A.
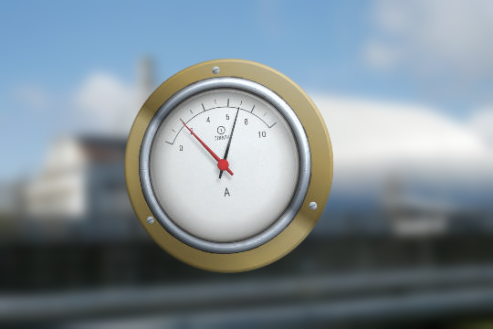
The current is 2 A
